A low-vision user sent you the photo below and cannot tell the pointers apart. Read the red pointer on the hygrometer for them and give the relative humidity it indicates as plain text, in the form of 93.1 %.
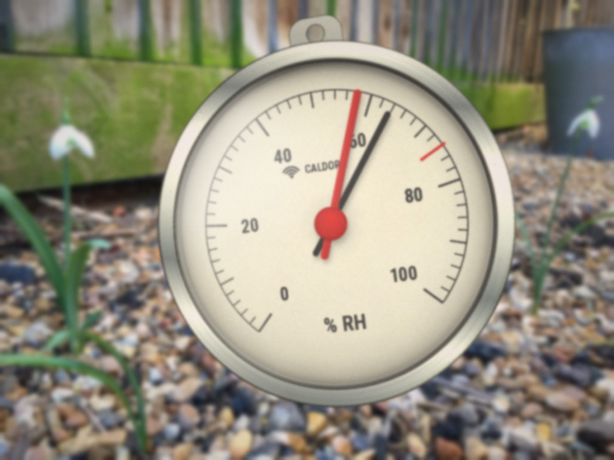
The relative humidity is 58 %
